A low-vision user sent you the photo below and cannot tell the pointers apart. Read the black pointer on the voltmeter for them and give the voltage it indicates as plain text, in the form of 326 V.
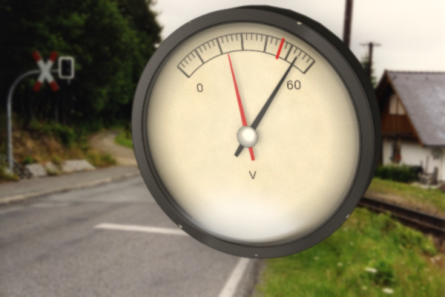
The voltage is 54 V
